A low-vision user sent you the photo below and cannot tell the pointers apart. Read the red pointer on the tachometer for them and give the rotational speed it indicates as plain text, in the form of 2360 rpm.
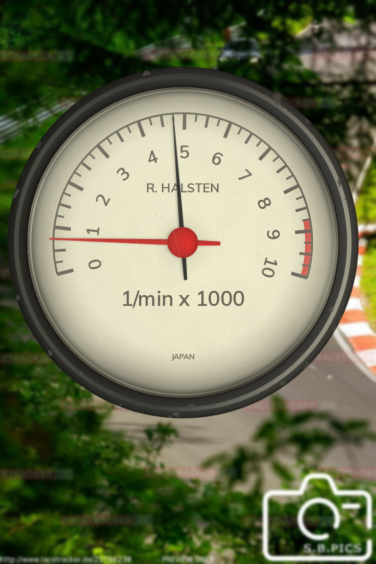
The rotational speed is 750 rpm
